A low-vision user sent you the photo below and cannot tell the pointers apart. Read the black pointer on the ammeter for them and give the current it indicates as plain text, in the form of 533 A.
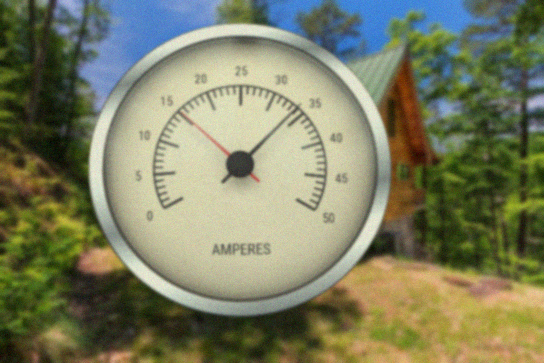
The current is 34 A
